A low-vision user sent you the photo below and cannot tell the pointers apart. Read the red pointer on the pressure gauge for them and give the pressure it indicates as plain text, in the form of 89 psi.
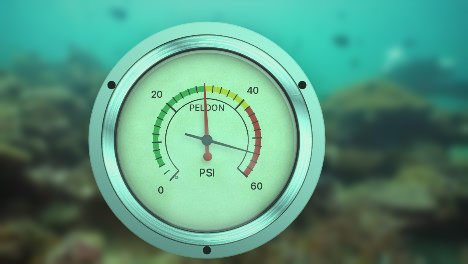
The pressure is 30 psi
